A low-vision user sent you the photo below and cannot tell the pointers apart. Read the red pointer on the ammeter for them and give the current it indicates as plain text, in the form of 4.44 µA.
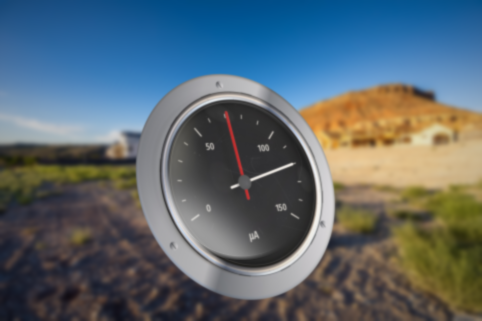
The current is 70 µA
